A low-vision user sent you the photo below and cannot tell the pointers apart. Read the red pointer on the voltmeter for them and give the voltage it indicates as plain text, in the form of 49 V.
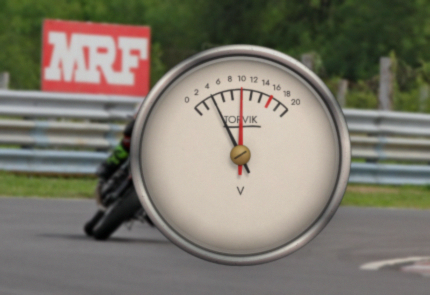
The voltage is 10 V
